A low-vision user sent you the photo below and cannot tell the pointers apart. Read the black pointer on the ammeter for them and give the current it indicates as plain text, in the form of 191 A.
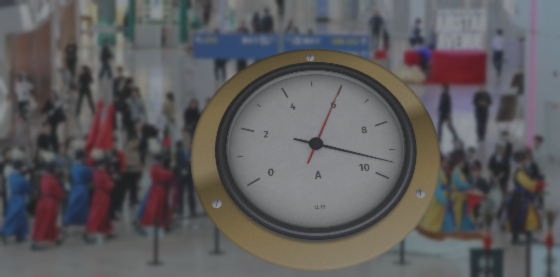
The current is 9.5 A
